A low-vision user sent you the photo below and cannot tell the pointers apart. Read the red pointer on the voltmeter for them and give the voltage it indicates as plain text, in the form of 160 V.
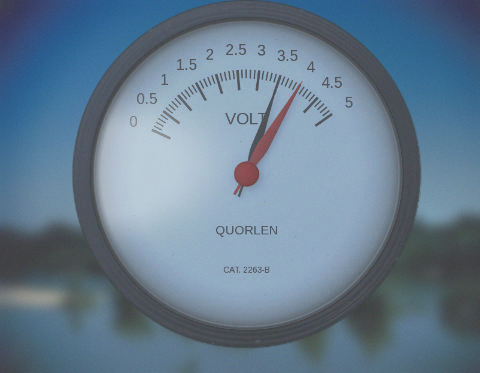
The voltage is 4 V
